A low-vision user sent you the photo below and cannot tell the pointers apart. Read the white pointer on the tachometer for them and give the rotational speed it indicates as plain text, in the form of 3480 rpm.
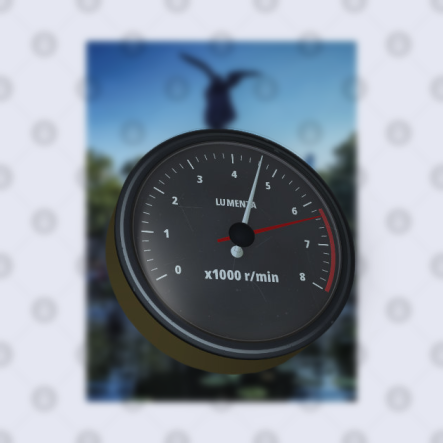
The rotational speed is 4600 rpm
